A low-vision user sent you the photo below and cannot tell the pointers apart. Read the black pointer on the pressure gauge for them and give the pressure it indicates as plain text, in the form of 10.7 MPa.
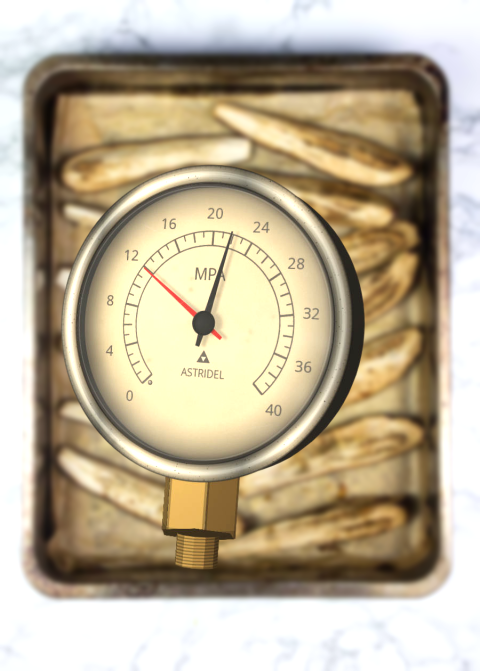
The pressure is 22 MPa
